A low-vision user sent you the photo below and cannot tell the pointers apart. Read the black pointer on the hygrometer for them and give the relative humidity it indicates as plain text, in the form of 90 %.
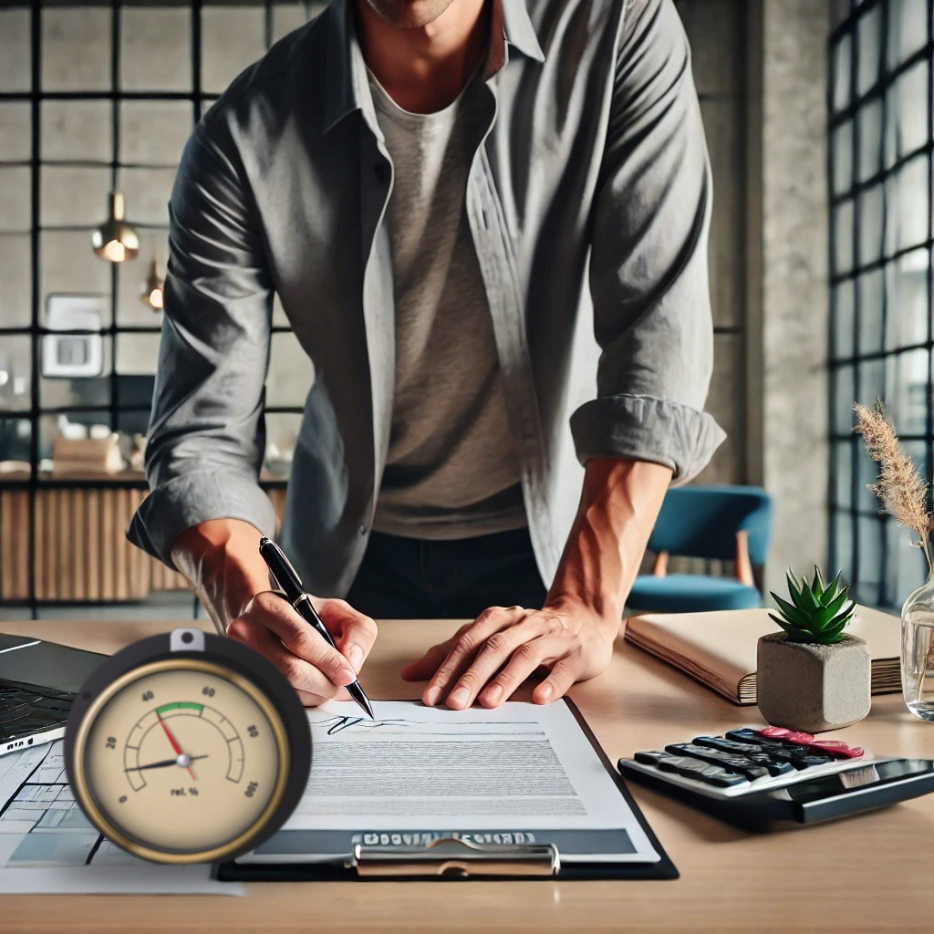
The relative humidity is 10 %
